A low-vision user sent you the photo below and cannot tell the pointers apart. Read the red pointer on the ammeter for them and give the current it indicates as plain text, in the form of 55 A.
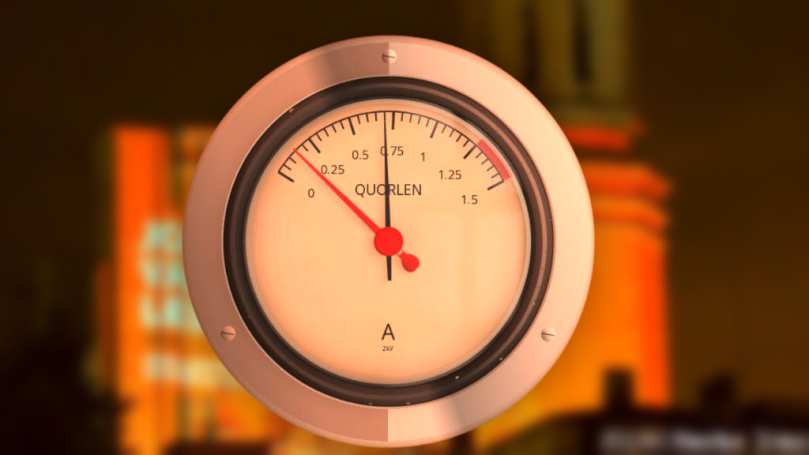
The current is 0.15 A
